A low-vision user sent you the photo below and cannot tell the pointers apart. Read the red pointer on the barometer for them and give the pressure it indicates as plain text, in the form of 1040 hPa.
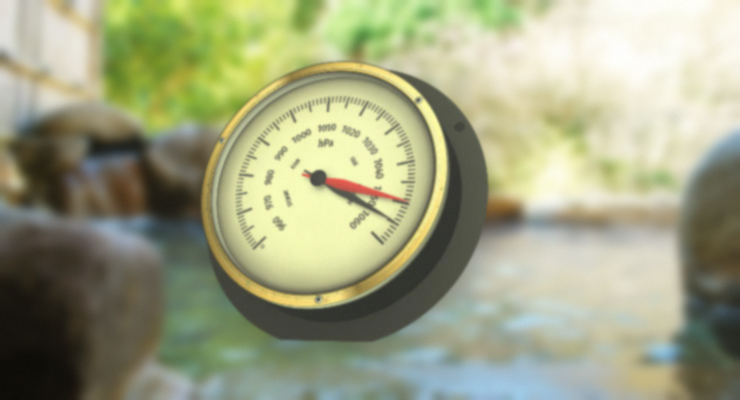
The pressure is 1050 hPa
